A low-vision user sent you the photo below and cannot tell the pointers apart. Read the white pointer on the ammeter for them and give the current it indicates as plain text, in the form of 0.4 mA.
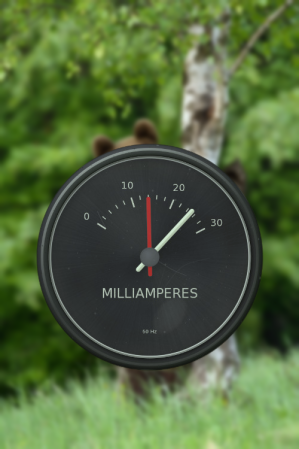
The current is 25 mA
